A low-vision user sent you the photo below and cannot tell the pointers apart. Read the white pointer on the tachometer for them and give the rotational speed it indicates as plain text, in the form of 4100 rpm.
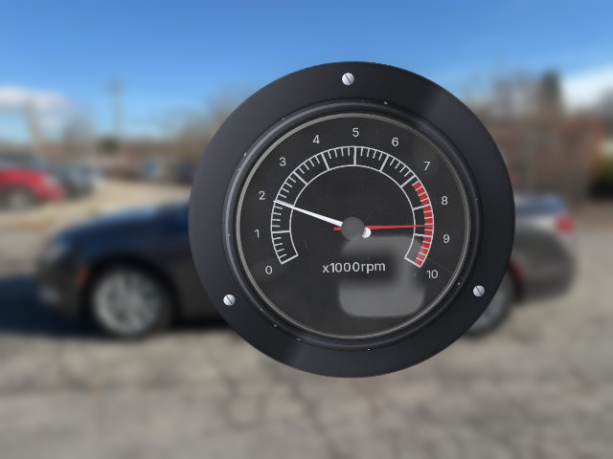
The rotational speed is 2000 rpm
